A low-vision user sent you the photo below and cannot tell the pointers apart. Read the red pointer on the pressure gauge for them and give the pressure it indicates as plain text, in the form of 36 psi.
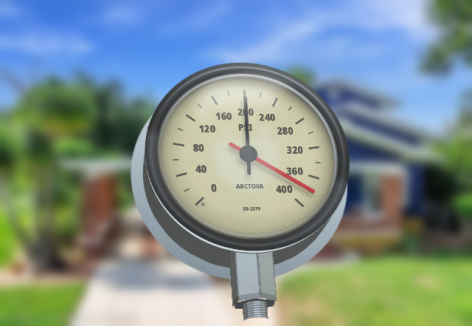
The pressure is 380 psi
